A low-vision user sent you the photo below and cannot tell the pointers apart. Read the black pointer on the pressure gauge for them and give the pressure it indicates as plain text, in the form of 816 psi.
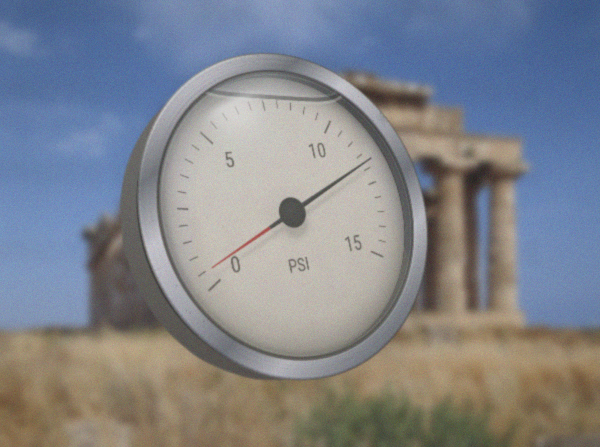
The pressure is 11.75 psi
